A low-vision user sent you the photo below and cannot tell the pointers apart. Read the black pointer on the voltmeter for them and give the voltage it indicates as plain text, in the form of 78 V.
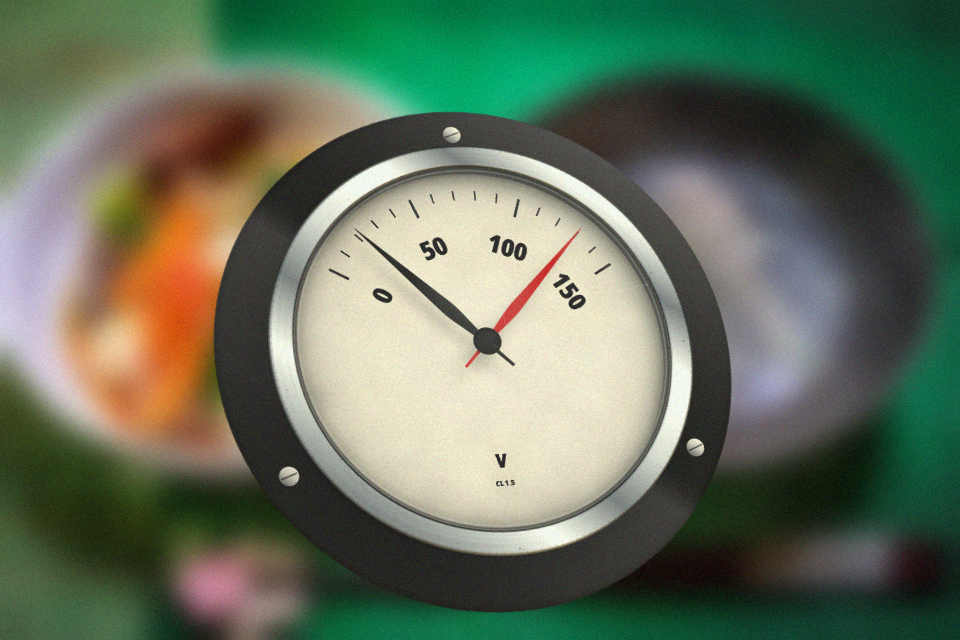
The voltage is 20 V
